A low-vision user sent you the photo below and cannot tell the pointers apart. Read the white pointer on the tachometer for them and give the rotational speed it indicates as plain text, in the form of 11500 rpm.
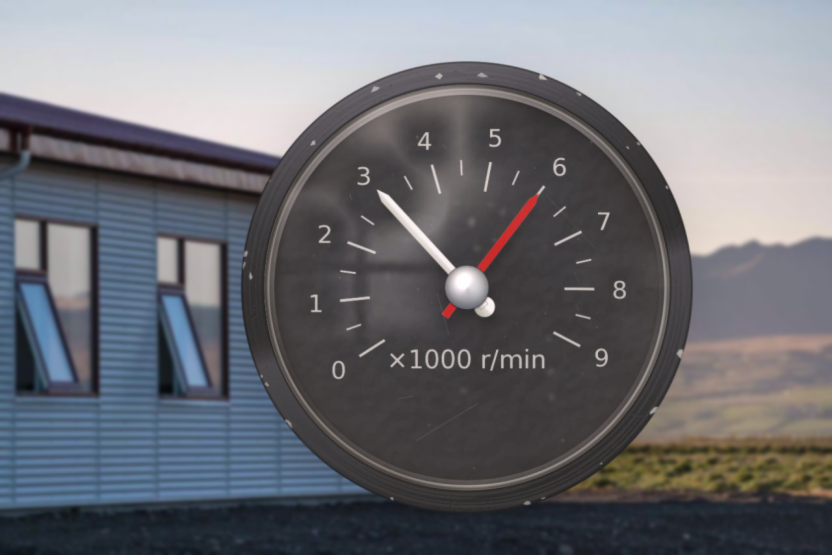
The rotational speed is 3000 rpm
